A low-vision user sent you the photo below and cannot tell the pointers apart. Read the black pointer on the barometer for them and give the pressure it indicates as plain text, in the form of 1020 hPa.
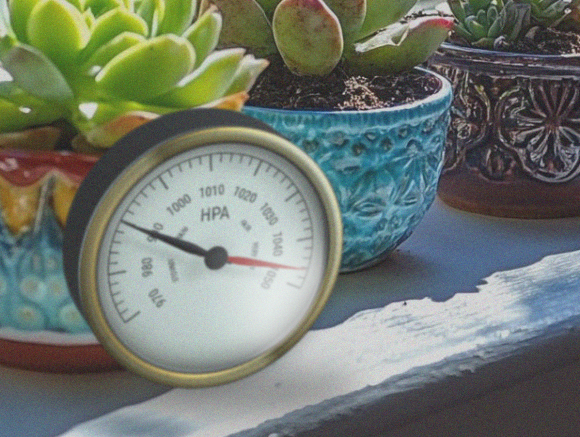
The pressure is 990 hPa
